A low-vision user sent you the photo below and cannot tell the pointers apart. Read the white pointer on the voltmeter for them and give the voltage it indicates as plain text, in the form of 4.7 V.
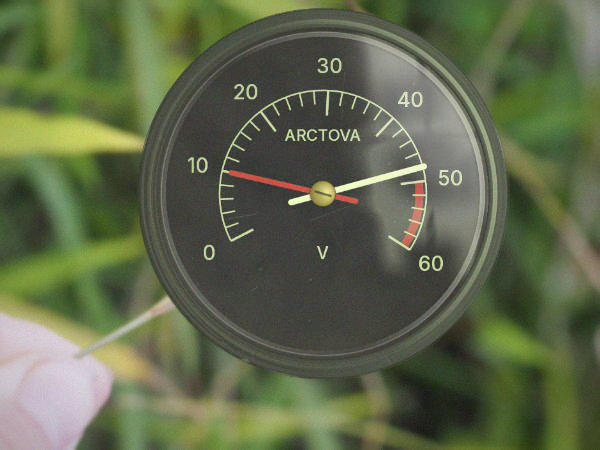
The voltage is 48 V
